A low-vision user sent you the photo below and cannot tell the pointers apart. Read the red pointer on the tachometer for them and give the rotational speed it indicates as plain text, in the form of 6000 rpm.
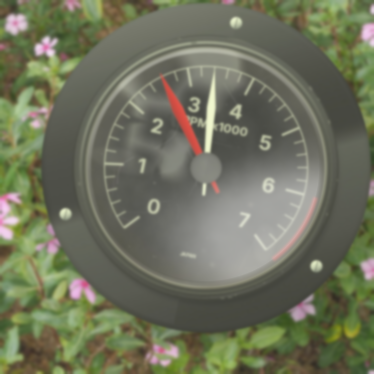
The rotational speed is 2600 rpm
